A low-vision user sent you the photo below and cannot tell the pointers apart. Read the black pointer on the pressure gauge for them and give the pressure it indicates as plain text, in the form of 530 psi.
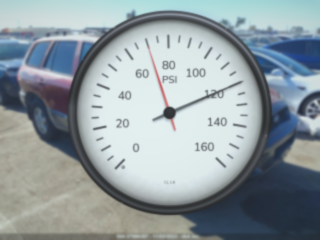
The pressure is 120 psi
